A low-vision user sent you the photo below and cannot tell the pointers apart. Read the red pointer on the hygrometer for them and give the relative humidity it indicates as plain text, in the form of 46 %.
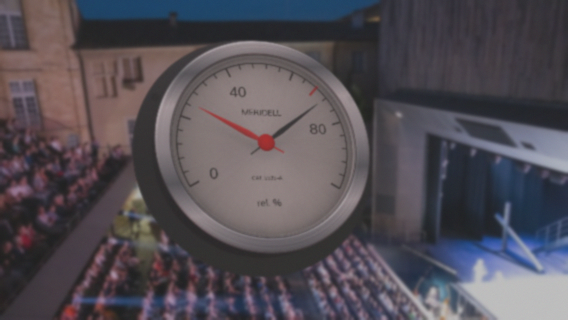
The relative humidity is 24 %
